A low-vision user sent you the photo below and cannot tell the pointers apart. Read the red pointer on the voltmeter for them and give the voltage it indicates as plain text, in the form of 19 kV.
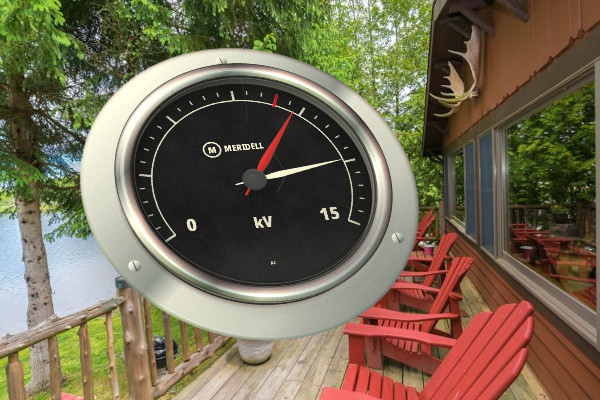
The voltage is 9.75 kV
